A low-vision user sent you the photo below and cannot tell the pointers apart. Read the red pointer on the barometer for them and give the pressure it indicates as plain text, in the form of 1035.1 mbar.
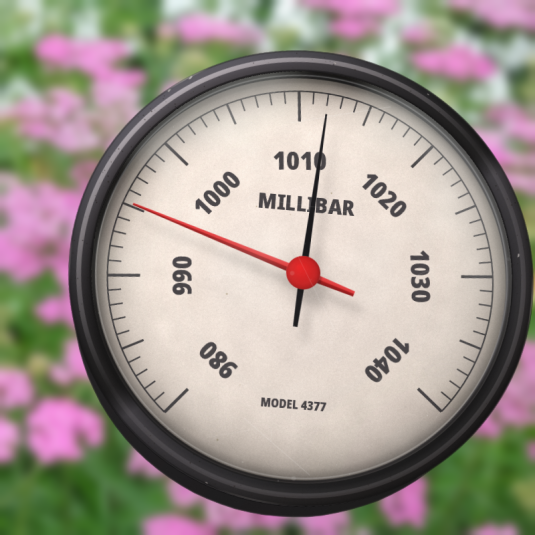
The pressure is 995 mbar
